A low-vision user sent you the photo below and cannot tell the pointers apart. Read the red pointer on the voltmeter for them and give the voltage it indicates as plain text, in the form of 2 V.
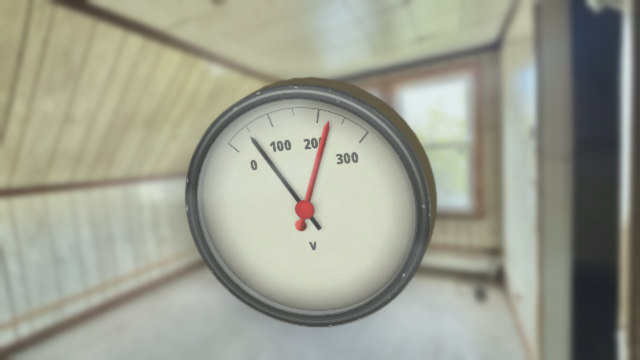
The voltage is 225 V
